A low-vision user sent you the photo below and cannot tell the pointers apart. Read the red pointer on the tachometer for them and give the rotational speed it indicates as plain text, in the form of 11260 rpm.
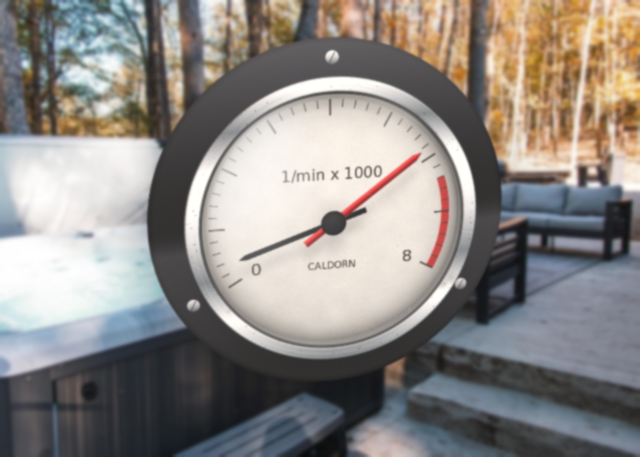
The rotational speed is 5800 rpm
